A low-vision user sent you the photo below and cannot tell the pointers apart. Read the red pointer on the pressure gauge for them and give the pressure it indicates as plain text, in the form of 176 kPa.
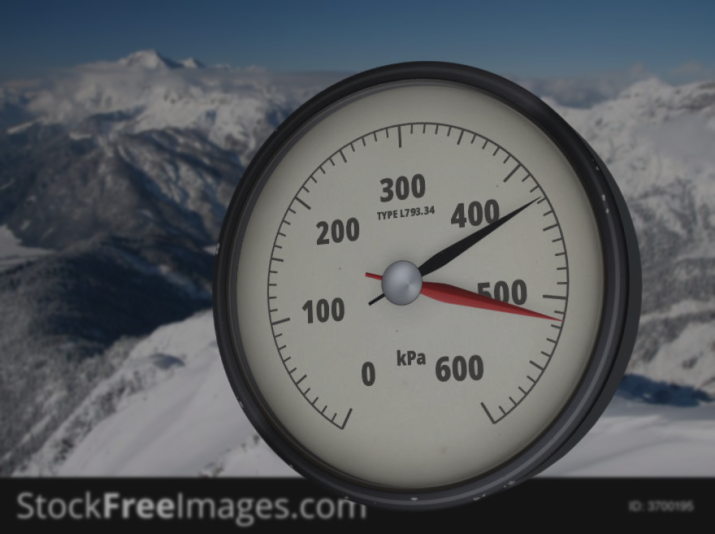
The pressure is 515 kPa
